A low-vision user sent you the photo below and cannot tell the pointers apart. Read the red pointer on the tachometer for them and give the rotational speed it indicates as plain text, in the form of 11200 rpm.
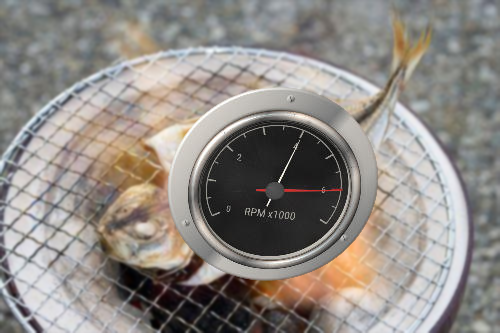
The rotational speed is 6000 rpm
